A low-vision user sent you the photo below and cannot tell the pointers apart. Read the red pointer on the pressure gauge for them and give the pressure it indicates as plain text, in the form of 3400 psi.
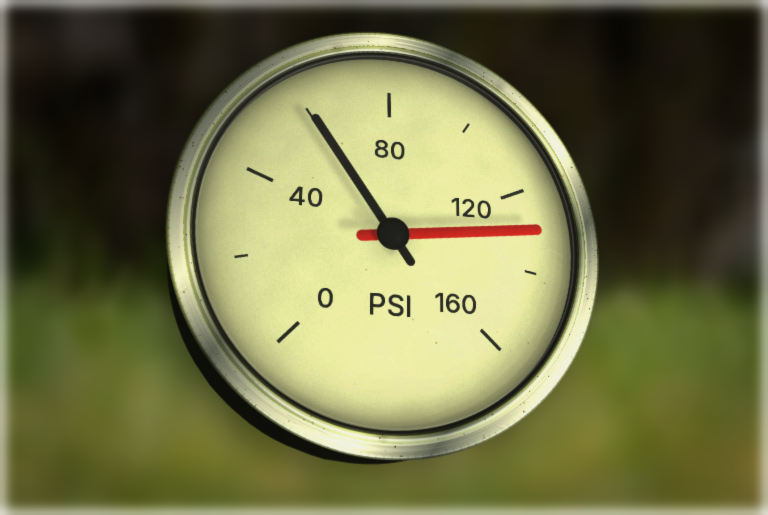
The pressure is 130 psi
